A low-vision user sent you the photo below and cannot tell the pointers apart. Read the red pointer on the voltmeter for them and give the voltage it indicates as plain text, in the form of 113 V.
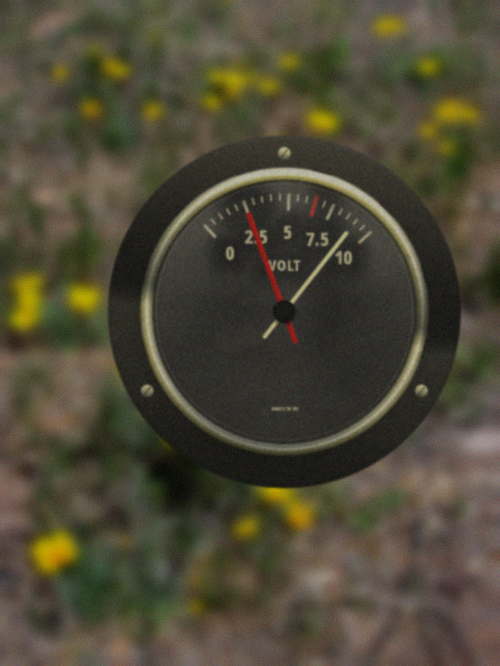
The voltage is 2.5 V
